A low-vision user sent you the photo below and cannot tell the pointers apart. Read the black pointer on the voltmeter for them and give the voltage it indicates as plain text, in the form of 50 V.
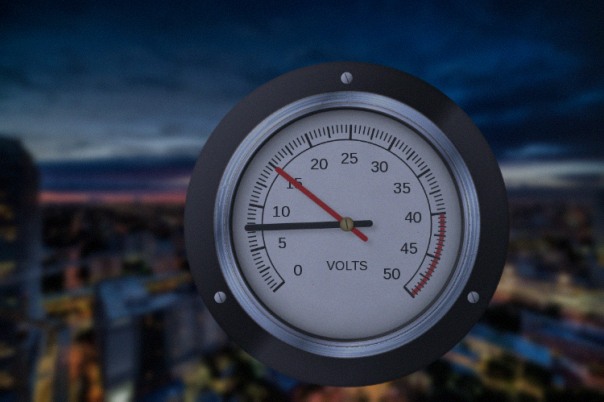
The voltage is 7.5 V
